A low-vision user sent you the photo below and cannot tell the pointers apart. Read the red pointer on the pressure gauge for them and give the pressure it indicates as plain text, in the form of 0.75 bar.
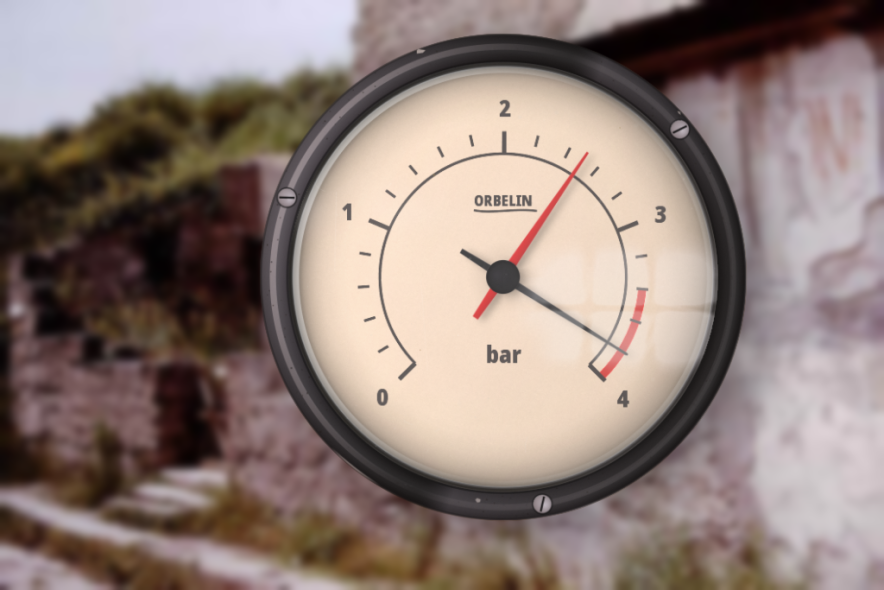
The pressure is 2.5 bar
